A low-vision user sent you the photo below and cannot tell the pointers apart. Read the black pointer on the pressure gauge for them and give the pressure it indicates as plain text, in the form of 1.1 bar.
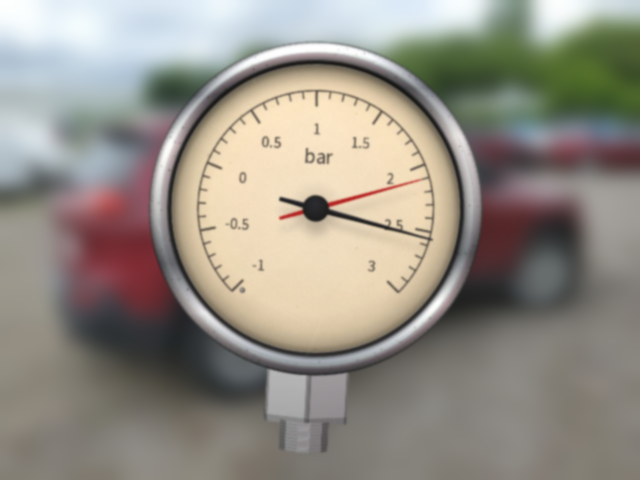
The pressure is 2.55 bar
